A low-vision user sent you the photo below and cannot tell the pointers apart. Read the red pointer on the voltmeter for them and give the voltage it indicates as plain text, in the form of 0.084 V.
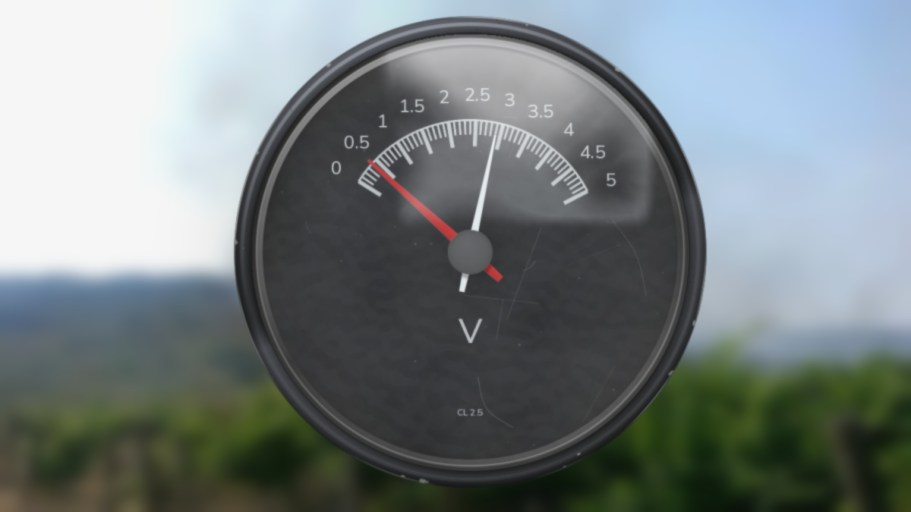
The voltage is 0.4 V
